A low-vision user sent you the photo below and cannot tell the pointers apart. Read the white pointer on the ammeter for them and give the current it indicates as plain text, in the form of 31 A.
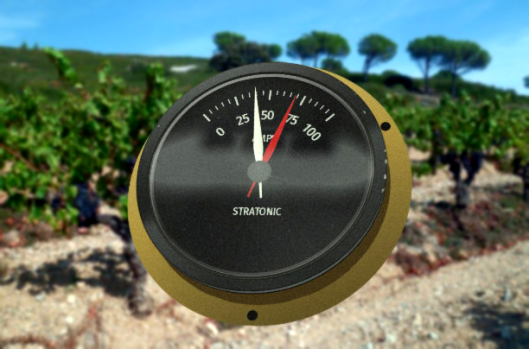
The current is 40 A
